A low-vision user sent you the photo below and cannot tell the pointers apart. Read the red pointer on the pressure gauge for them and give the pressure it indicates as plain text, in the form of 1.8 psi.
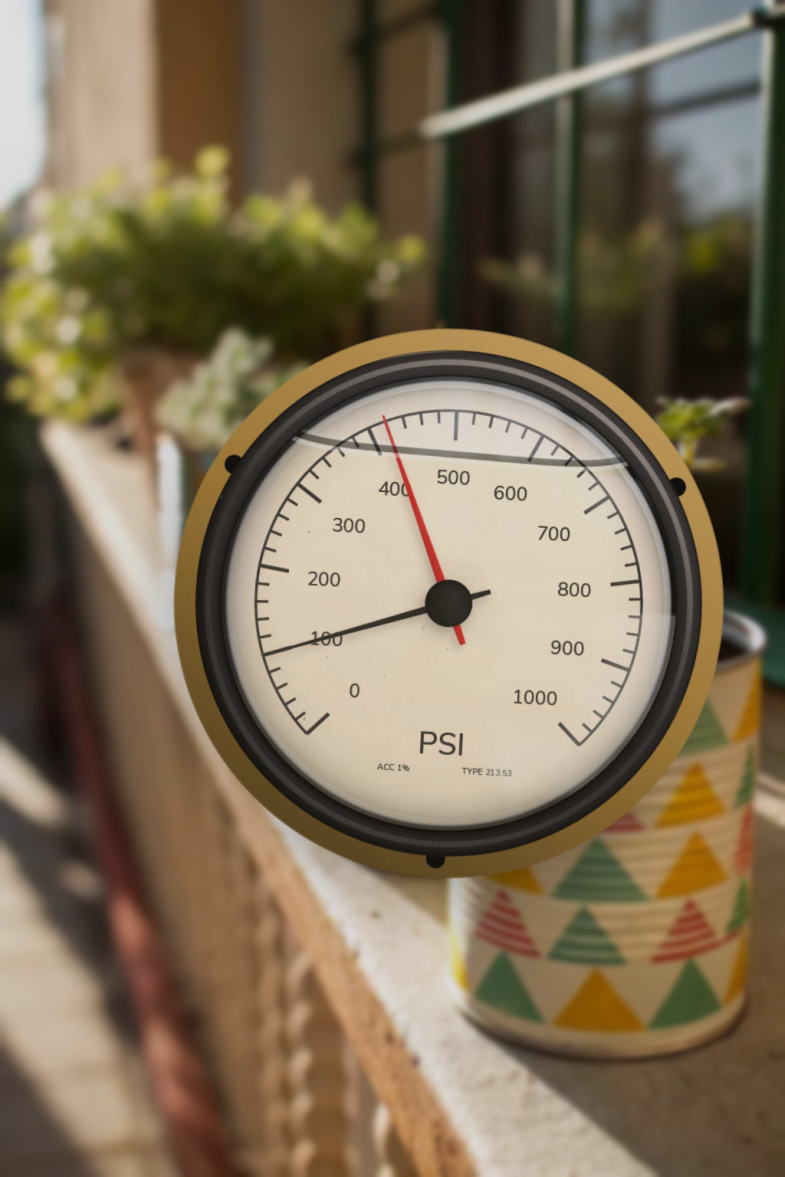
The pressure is 420 psi
